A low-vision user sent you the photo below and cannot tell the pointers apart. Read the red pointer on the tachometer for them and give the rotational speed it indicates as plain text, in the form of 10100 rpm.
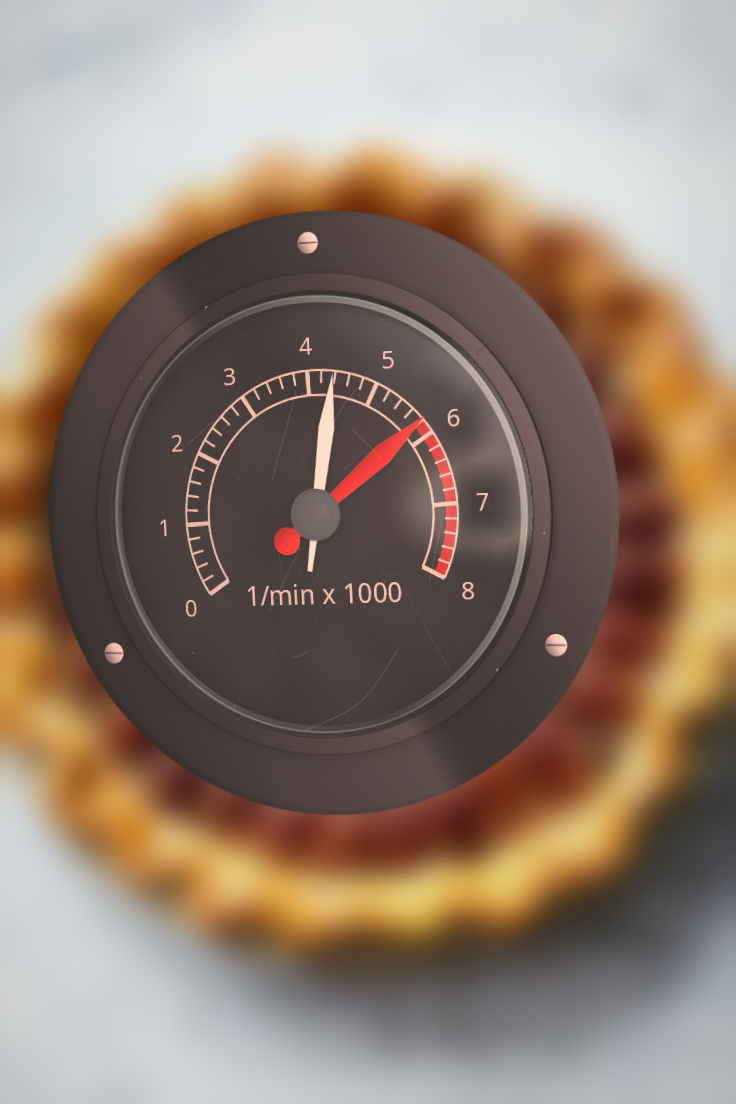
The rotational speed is 5800 rpm
